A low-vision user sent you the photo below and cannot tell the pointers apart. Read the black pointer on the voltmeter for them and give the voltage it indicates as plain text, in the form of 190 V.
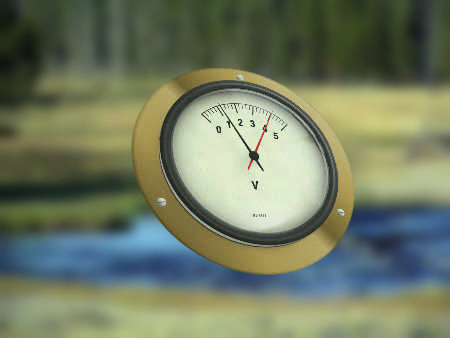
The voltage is 1 V
